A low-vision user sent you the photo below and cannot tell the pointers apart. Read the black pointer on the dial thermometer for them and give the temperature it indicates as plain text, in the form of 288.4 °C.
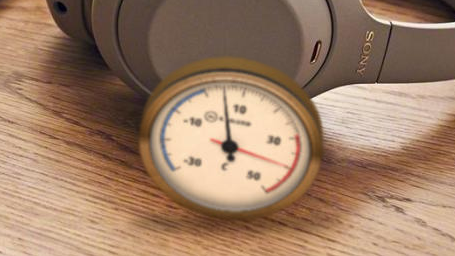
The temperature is 5 °C
